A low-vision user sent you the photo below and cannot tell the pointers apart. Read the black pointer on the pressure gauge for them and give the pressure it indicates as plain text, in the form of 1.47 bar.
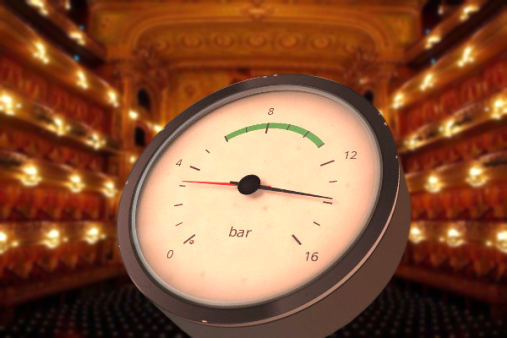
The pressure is 14 bar
